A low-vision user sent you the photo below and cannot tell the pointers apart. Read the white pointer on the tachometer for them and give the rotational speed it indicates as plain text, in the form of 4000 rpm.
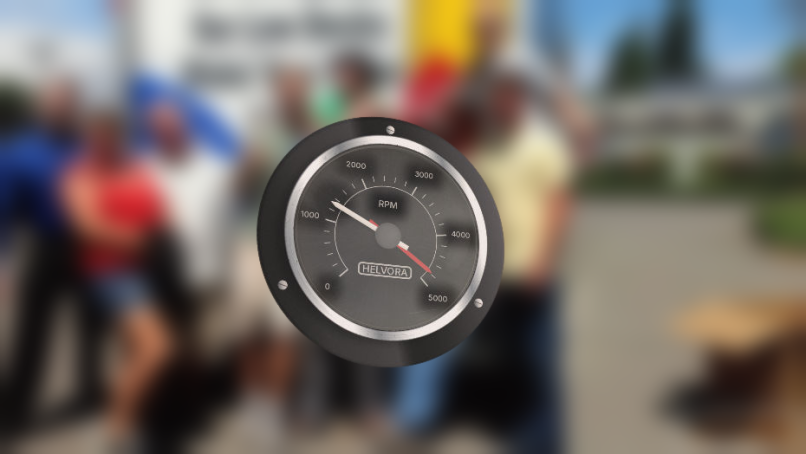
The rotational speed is 1300 rpm
